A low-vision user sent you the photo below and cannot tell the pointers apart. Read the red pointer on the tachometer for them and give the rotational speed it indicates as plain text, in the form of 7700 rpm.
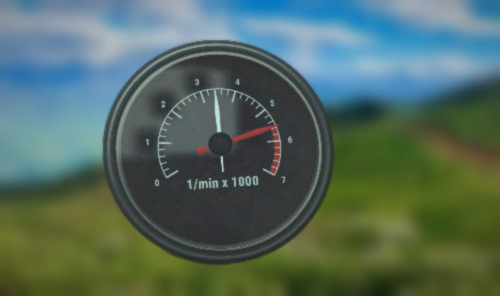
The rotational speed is 5600 rpm
